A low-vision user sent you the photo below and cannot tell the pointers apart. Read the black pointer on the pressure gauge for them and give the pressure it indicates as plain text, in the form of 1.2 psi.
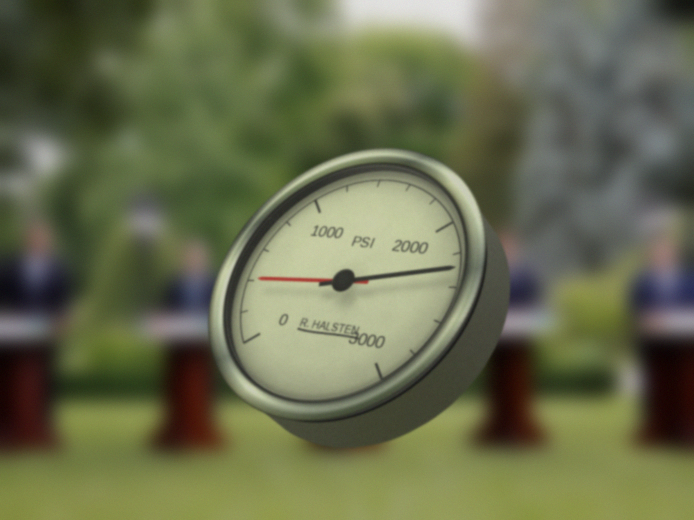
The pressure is 2300 psi
